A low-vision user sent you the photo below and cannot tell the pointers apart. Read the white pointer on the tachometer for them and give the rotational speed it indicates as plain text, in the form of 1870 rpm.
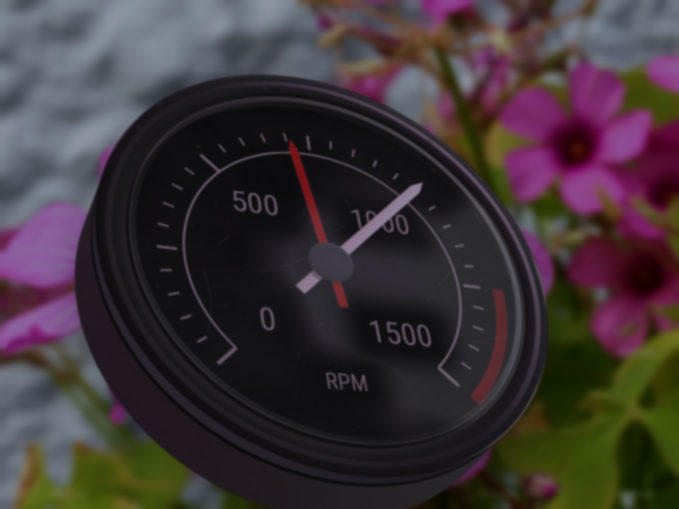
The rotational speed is 1000 rpm
